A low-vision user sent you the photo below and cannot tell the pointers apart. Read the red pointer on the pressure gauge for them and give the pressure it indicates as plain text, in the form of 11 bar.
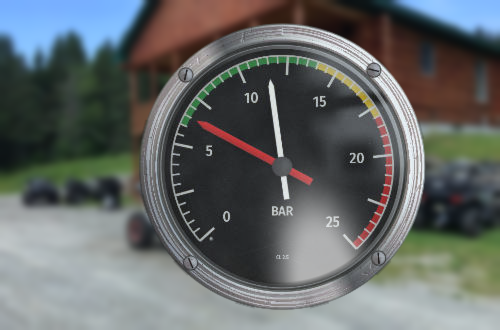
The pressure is 6.5 bar
